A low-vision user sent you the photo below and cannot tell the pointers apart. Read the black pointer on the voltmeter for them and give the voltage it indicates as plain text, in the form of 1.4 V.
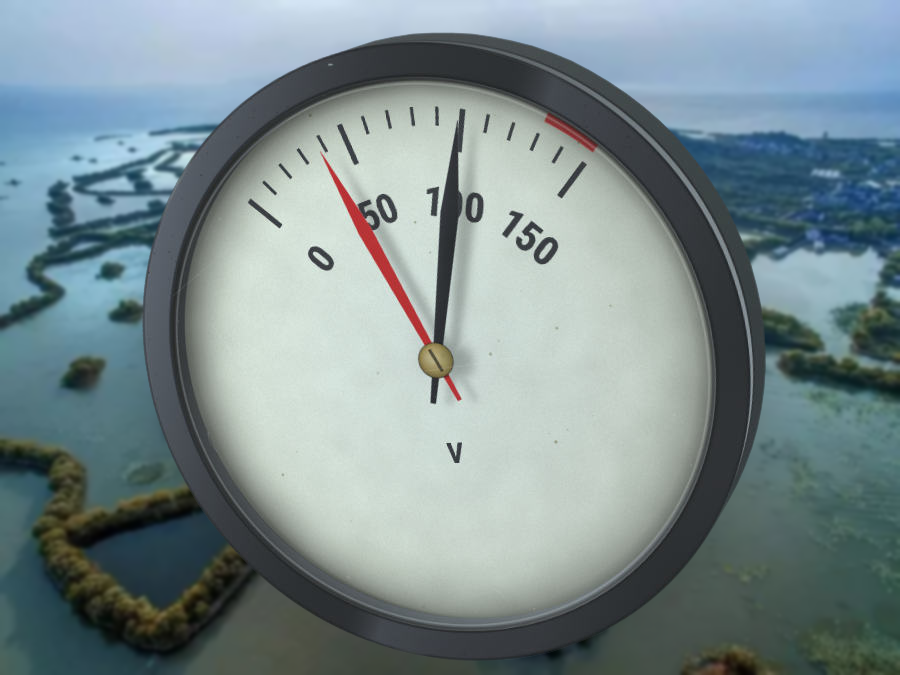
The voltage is 100 V
